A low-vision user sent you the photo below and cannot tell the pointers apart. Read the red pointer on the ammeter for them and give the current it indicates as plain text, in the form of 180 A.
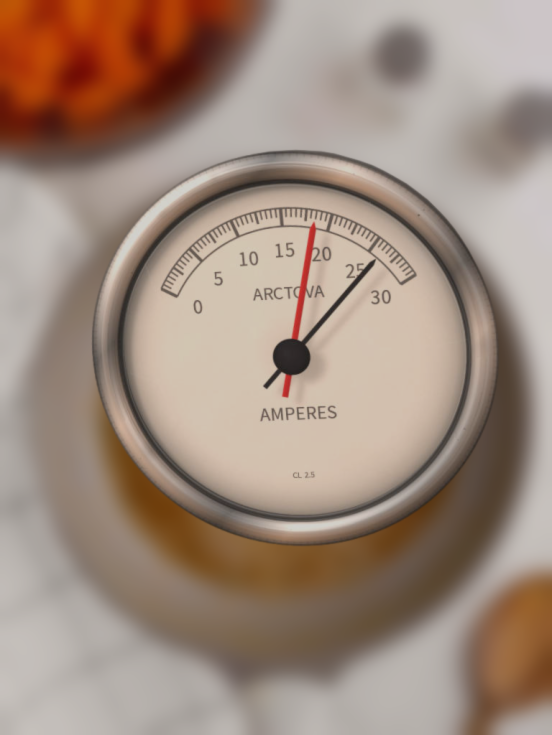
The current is 18.5 A
